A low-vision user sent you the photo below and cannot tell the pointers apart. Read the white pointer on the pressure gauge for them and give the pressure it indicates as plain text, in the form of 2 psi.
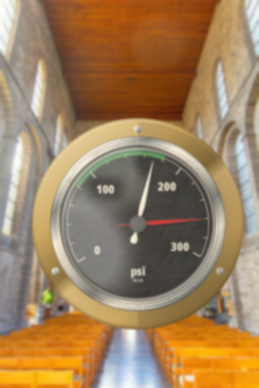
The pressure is 170 psi
